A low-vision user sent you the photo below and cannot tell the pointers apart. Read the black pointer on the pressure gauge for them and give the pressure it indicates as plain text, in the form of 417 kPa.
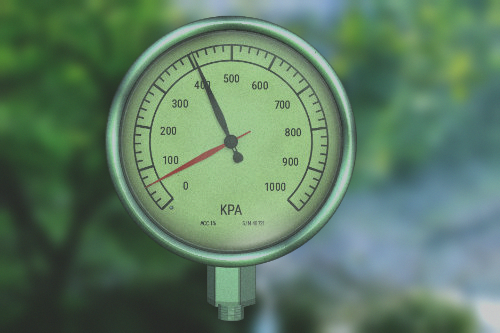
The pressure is 410 kPa
